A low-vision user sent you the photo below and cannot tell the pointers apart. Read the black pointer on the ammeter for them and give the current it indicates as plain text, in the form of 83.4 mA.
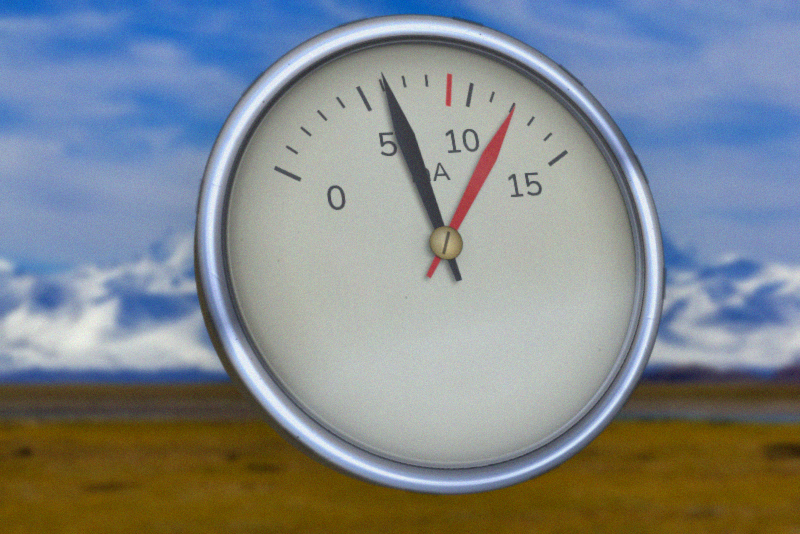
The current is 6 mA
